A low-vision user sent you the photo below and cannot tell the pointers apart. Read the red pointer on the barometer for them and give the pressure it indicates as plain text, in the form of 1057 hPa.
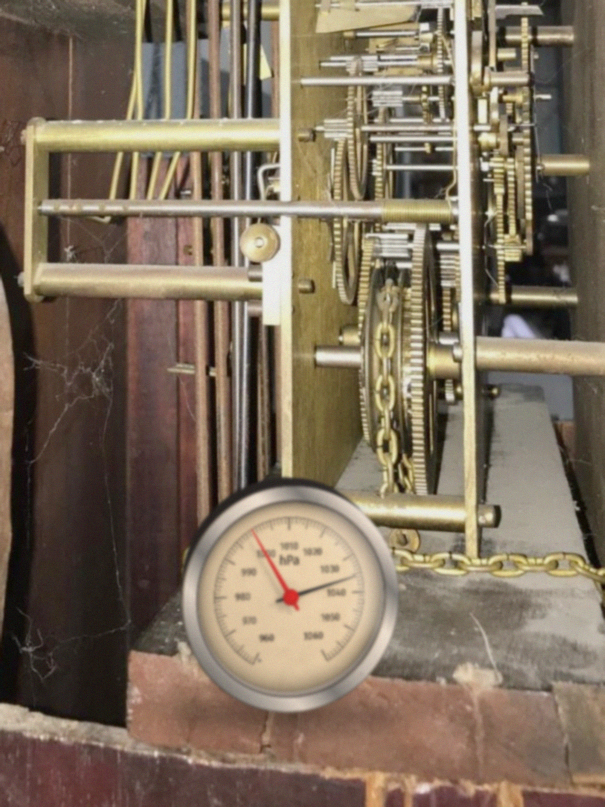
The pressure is 1000 hPa
